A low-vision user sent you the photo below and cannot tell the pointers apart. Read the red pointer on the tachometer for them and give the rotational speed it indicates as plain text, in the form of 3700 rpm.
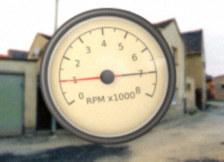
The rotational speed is 1000 rpm
